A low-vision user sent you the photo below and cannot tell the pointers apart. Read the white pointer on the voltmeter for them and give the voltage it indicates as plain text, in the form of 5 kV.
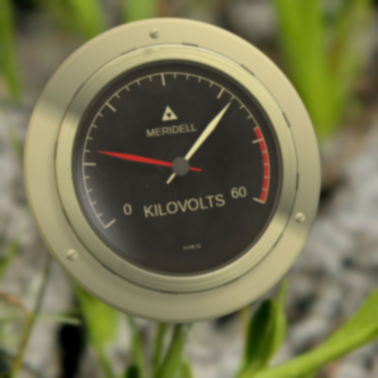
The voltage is 42 kV
